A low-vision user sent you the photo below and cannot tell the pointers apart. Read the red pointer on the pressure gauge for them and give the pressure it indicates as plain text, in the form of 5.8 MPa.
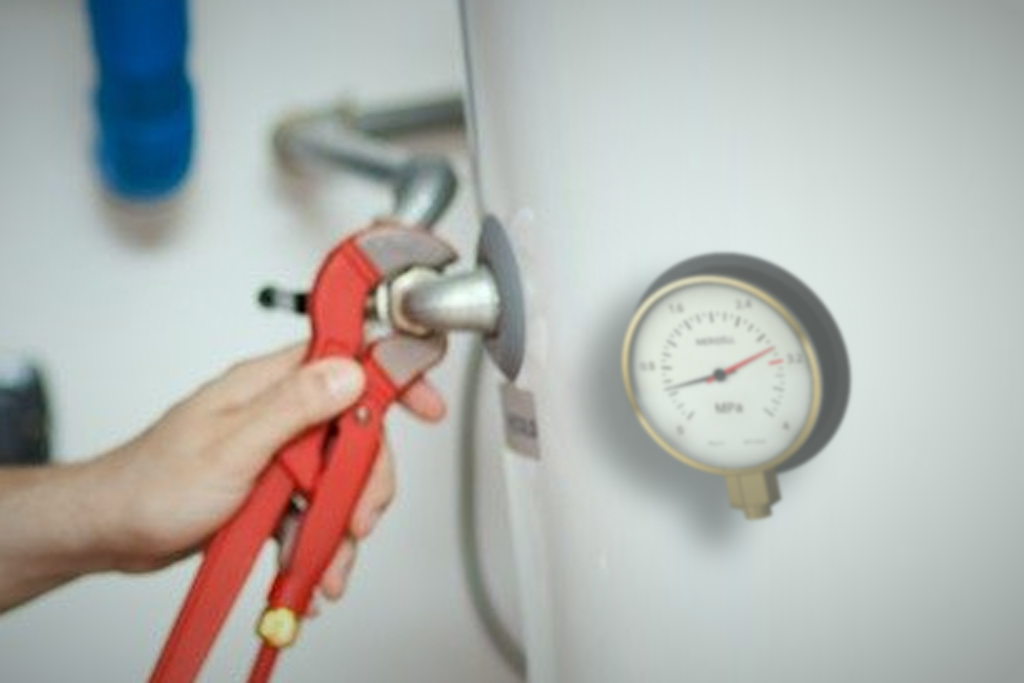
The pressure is 3 MPa
